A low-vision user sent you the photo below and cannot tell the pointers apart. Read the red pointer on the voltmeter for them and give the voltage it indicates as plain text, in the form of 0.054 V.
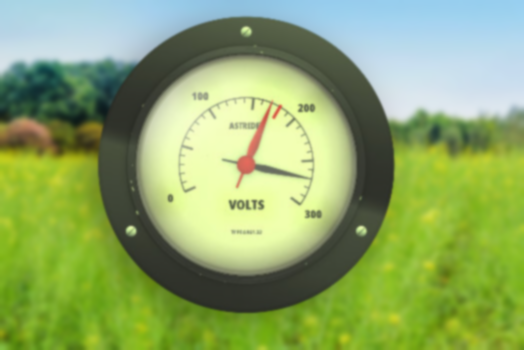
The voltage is 170 V
